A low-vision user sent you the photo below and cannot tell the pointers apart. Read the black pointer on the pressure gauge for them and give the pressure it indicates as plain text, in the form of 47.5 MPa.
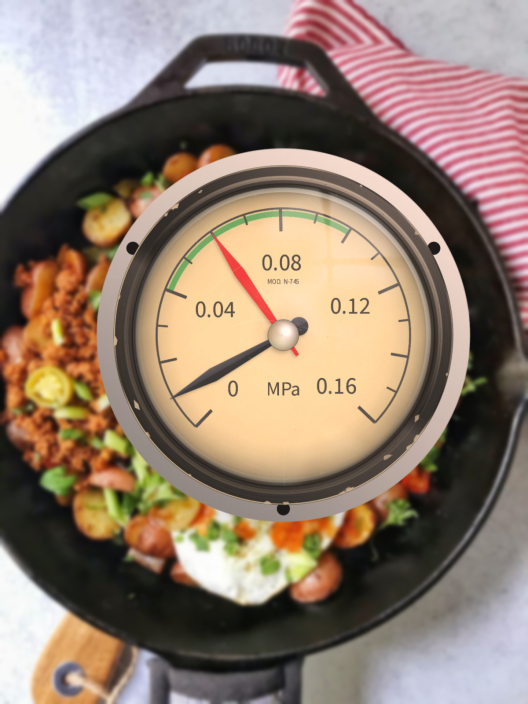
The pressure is 0.01 MPa
